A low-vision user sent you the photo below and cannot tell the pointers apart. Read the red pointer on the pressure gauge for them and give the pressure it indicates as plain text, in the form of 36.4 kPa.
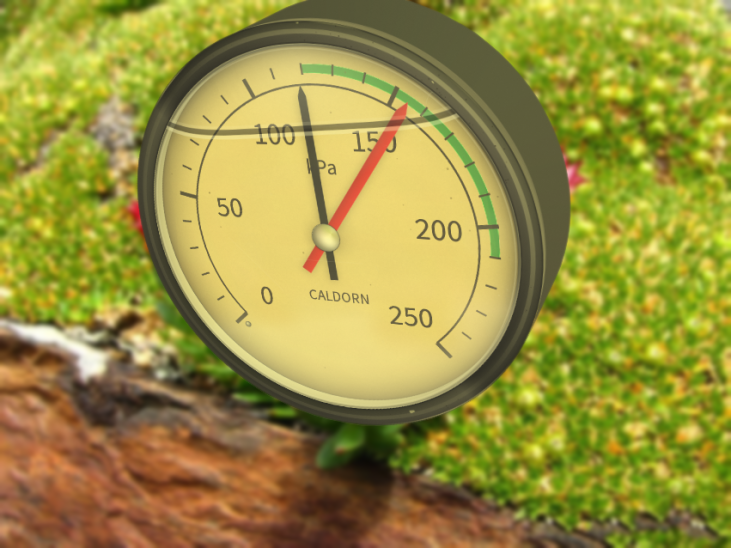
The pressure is 155 kPa
